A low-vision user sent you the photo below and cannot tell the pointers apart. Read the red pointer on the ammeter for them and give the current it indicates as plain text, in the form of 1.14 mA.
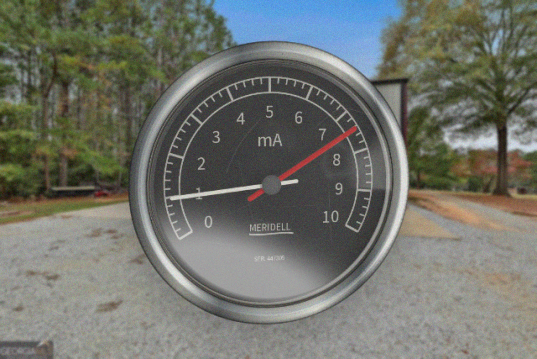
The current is 7.4 mA
